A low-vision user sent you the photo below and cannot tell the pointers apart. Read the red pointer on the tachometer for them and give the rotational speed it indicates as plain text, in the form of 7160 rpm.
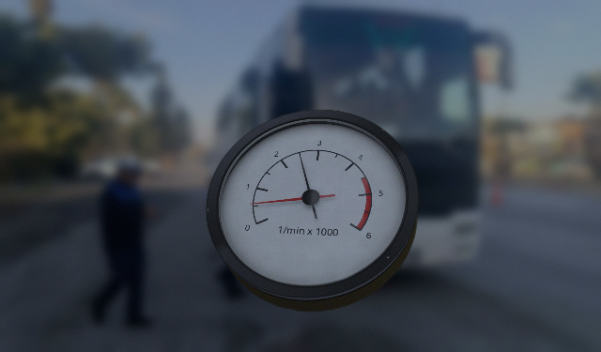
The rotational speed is 500 rpm
